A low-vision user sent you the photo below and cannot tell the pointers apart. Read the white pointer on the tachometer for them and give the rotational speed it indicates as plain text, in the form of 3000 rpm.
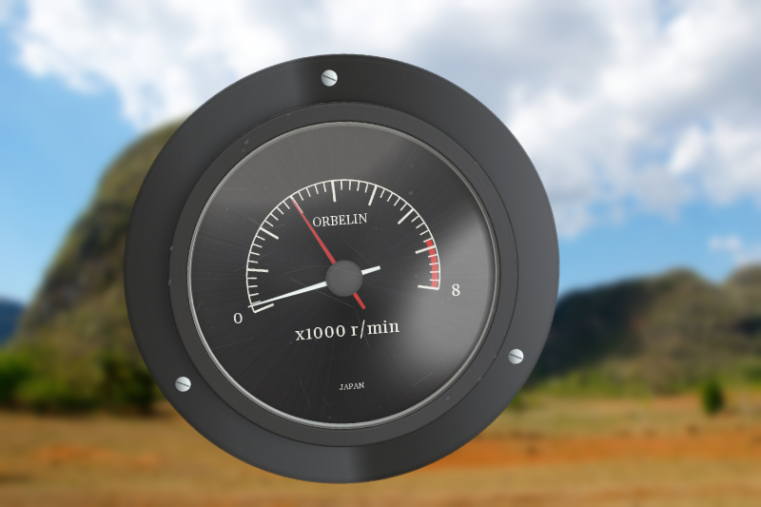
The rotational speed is 200 rpm
